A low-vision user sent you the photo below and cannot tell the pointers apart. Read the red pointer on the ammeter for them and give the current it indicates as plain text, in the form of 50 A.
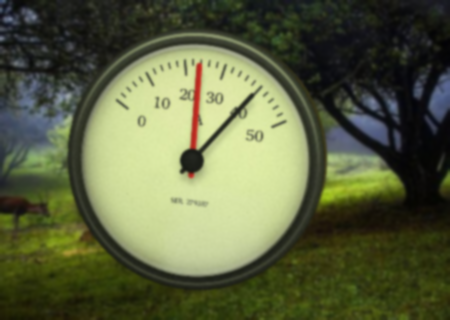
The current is 24 A
